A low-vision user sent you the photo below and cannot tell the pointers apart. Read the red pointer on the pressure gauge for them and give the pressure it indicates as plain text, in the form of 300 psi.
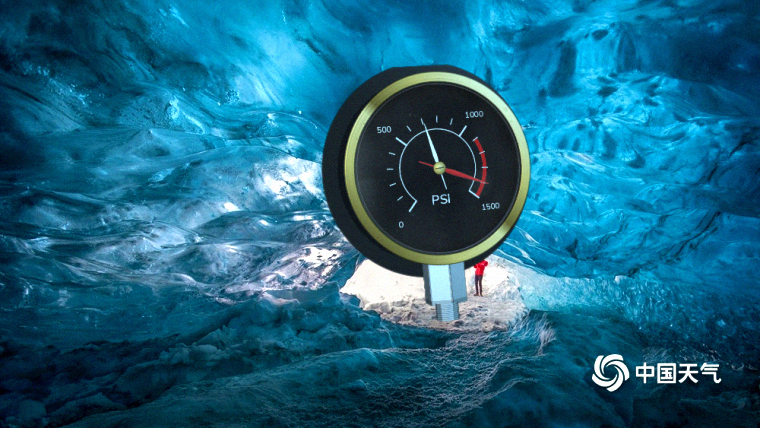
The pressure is 1400 psi
